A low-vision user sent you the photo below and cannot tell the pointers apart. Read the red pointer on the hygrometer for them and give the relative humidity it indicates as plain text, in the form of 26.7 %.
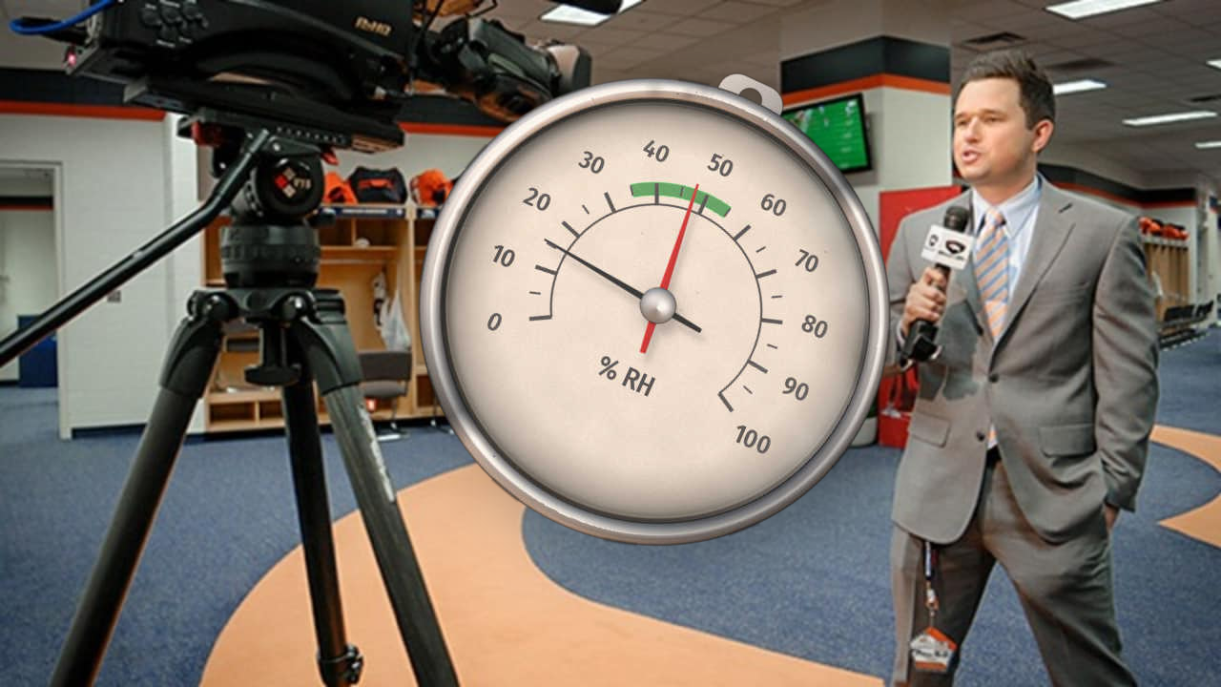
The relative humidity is 47.5 %
